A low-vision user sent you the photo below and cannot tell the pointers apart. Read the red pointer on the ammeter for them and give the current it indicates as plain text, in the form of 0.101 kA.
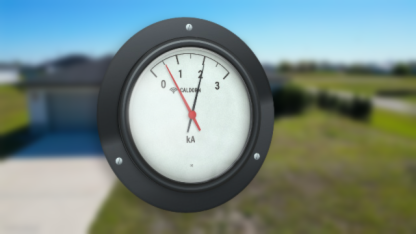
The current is 0.5 kA
